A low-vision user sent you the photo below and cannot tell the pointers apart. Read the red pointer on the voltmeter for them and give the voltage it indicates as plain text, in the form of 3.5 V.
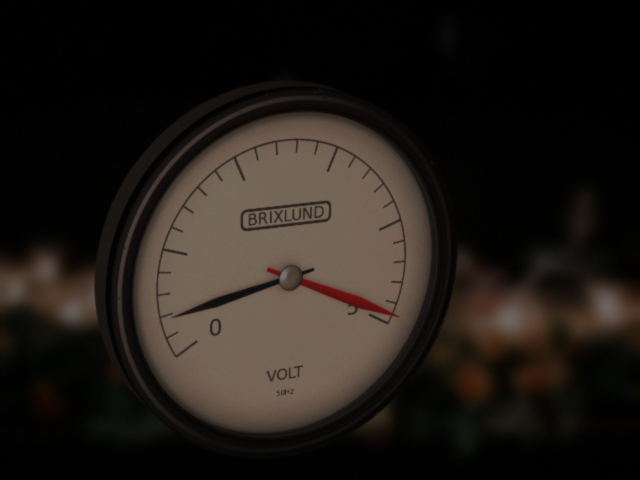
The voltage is 4.9 V
